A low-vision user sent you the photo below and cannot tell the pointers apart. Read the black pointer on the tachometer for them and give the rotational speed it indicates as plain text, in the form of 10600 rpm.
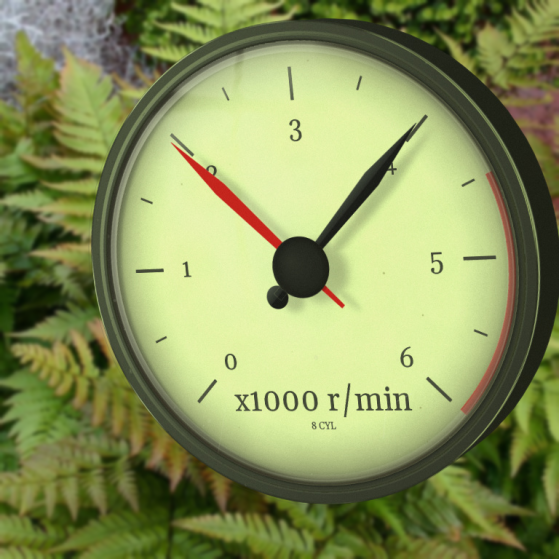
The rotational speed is 4000 rpm
